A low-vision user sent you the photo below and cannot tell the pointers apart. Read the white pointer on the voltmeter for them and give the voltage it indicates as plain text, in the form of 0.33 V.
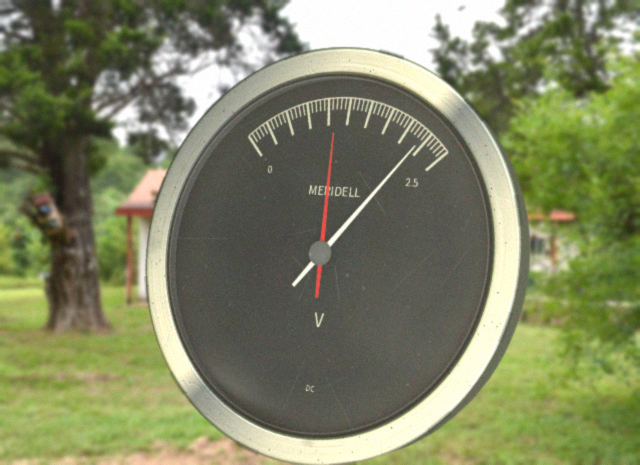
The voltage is 2.25 V
